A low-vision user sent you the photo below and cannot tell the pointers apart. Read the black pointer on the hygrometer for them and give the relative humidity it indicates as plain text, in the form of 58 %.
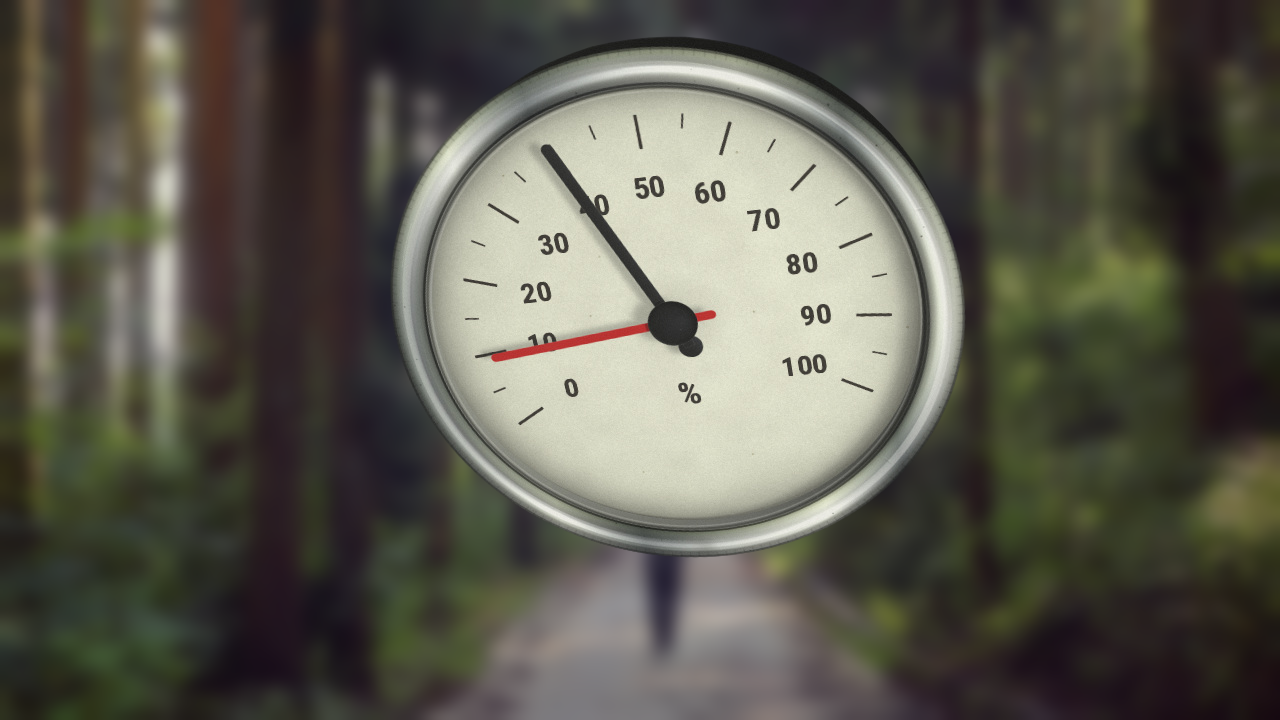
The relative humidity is 40 %
